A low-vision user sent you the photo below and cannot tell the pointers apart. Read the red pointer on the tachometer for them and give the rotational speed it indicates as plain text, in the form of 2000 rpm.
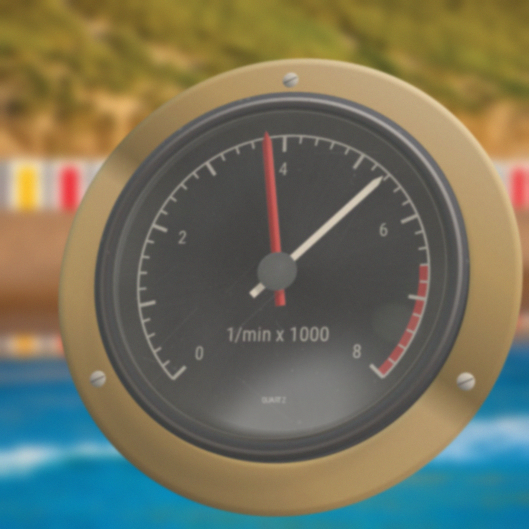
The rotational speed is 3800 rpm
